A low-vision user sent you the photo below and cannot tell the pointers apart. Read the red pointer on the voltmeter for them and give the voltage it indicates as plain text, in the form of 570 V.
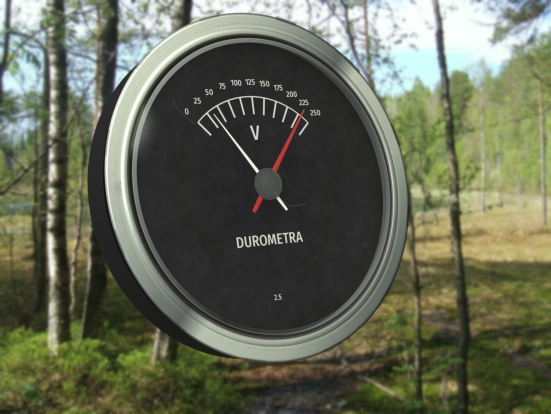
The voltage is 225 V
